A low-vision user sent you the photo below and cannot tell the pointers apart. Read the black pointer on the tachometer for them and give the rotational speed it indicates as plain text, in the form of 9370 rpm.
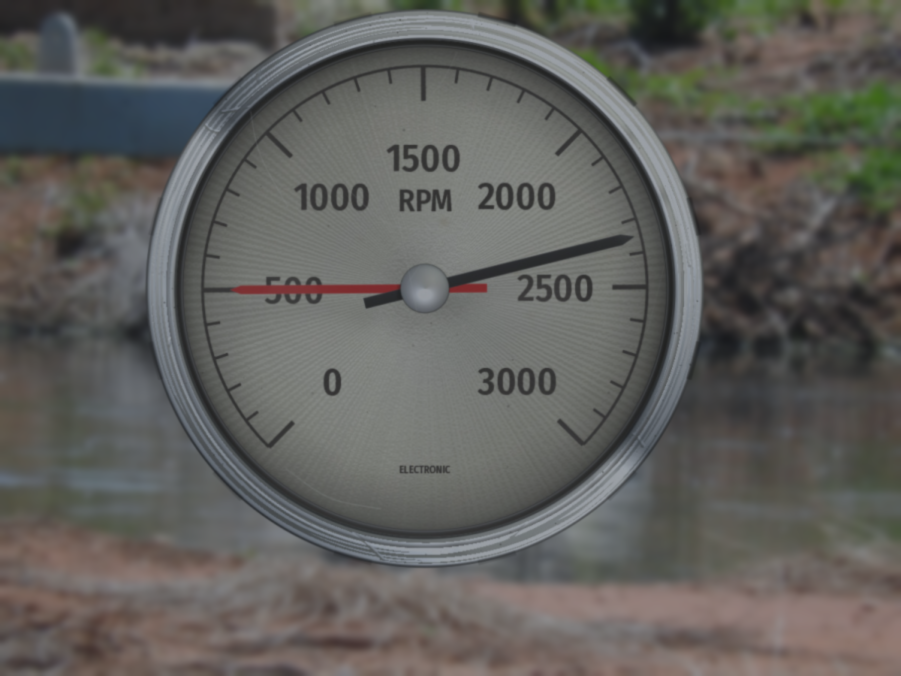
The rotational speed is 2350 rpm
